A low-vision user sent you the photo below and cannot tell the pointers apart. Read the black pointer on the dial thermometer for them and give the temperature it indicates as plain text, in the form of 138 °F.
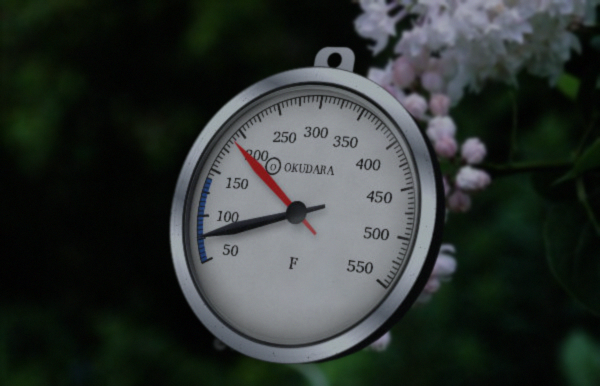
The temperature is 75 °F
